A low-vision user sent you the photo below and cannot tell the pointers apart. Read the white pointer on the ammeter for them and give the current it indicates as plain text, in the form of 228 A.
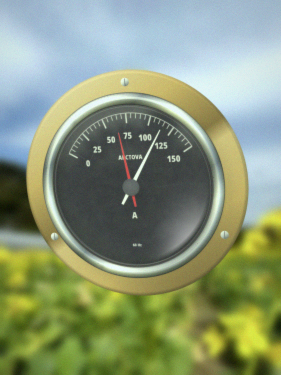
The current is 115 A
